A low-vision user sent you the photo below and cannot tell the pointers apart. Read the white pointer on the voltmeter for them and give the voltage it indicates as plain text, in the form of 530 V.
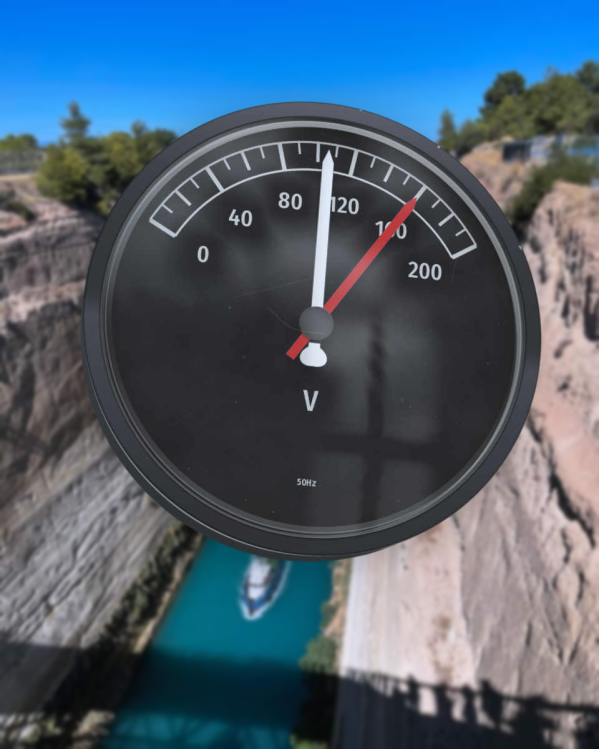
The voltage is 105 V
